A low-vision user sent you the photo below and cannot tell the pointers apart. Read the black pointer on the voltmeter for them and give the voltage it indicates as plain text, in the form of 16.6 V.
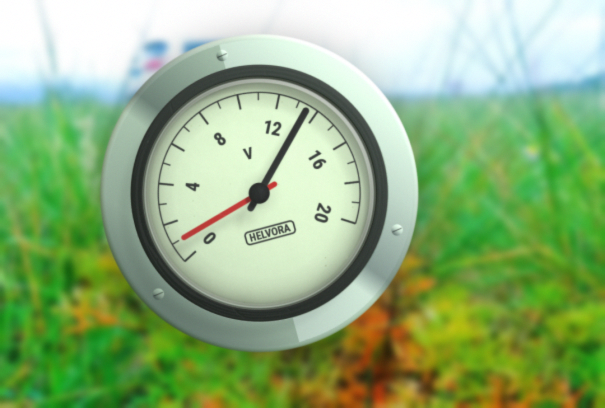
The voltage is 13.5 V
